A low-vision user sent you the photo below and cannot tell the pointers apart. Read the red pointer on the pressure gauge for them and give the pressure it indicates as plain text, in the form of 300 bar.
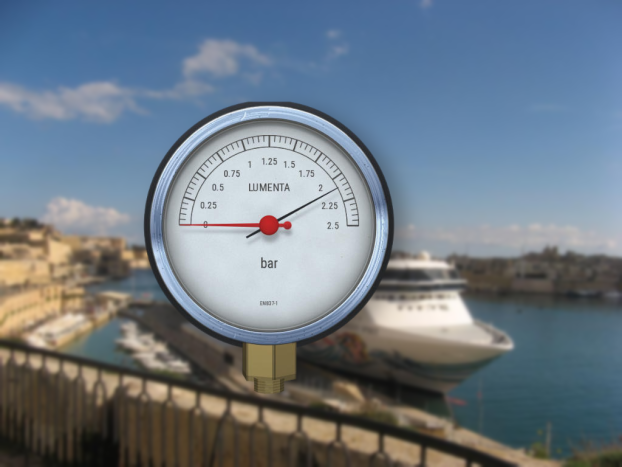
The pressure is 0 bar
